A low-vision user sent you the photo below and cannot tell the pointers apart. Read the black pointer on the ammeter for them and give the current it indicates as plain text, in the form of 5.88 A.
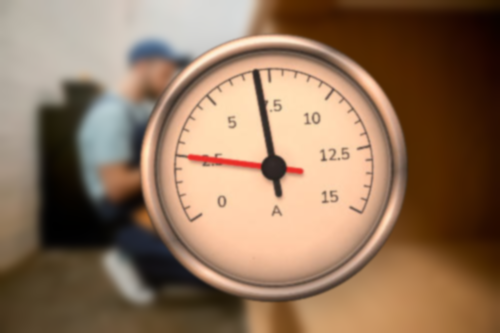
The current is 7 A
